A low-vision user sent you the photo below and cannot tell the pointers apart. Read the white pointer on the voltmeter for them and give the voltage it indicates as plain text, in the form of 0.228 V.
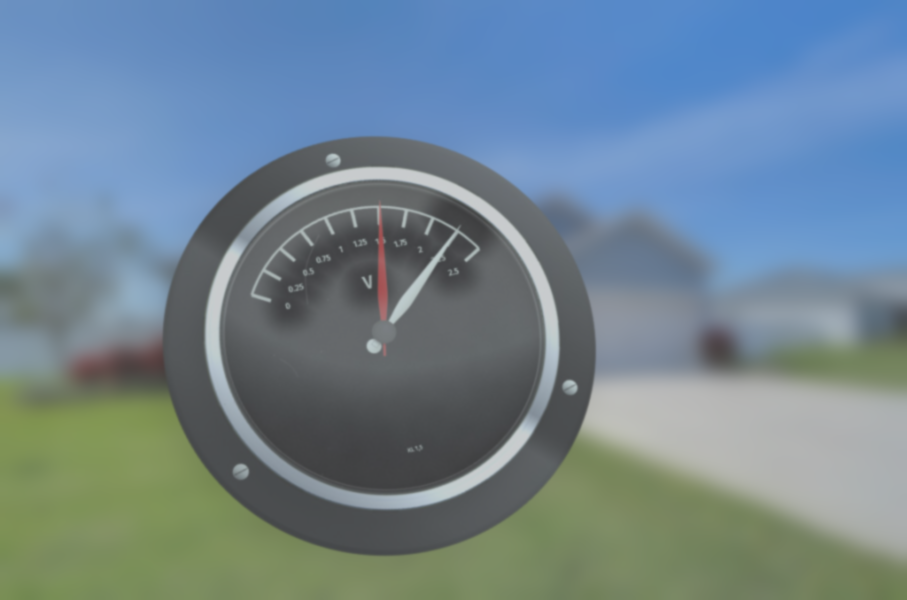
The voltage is 2.25 V
